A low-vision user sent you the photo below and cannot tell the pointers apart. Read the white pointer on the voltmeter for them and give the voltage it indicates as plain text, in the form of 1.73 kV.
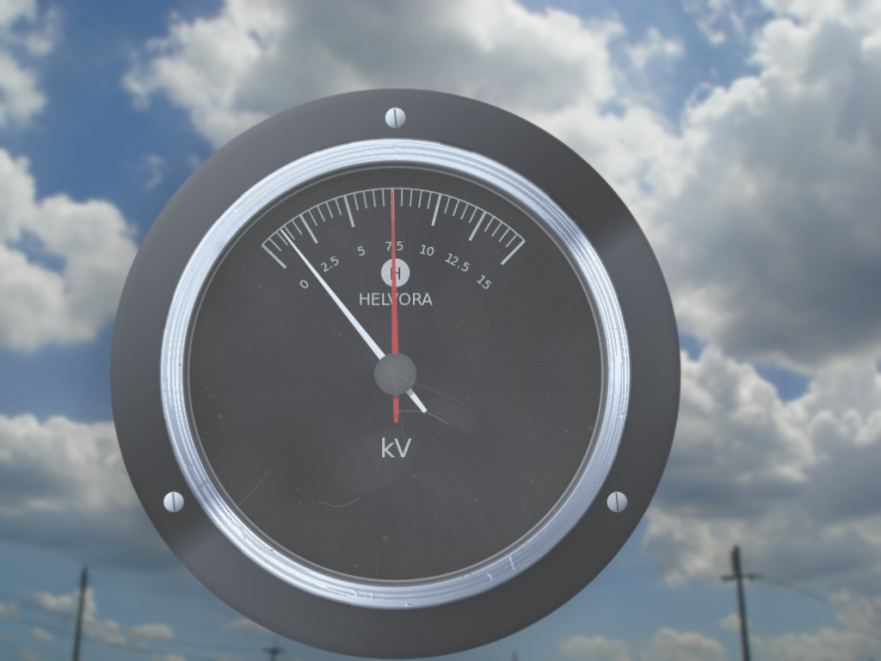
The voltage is 1.25 kV
